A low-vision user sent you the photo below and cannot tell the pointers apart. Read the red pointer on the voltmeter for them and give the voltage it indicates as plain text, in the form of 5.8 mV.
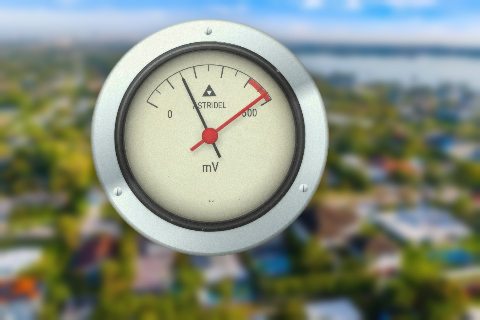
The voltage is 475 mV
